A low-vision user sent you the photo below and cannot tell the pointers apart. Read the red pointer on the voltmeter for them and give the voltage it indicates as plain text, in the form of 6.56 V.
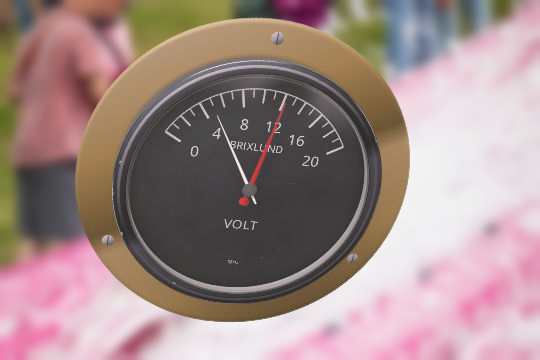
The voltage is 12 V
